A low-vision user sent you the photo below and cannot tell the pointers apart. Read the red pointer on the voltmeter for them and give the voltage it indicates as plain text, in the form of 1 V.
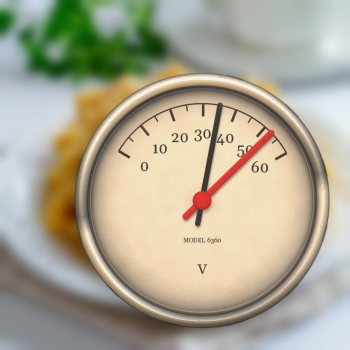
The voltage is 52.5 V
